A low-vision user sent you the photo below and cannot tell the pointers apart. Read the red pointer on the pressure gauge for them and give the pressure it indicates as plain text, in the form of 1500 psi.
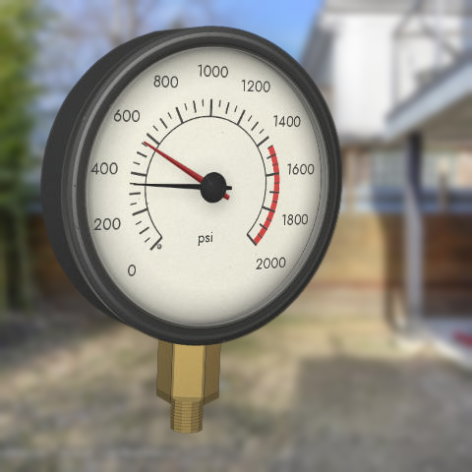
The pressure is 550 psi
